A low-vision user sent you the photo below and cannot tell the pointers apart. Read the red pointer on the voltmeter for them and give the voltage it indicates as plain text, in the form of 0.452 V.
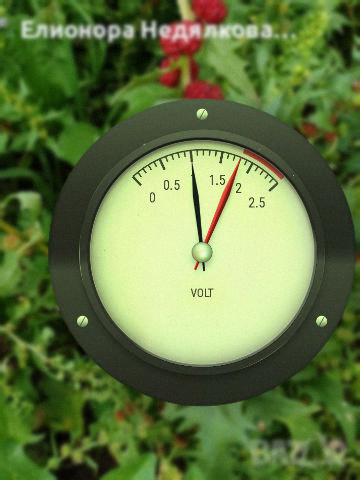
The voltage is 1.8 V
